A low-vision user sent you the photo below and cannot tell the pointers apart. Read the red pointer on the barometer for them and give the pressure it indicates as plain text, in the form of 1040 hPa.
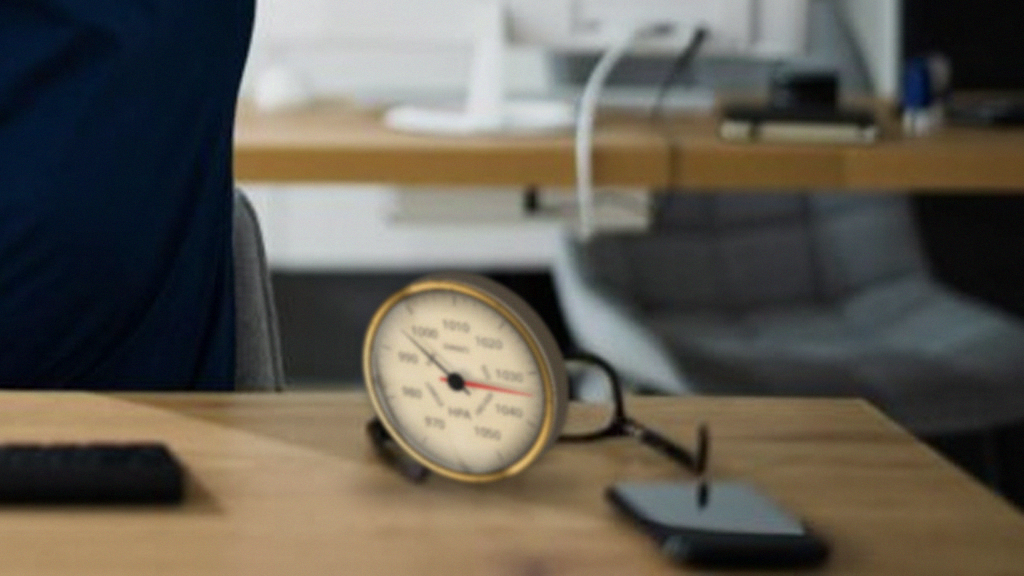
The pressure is 1034 hPa
